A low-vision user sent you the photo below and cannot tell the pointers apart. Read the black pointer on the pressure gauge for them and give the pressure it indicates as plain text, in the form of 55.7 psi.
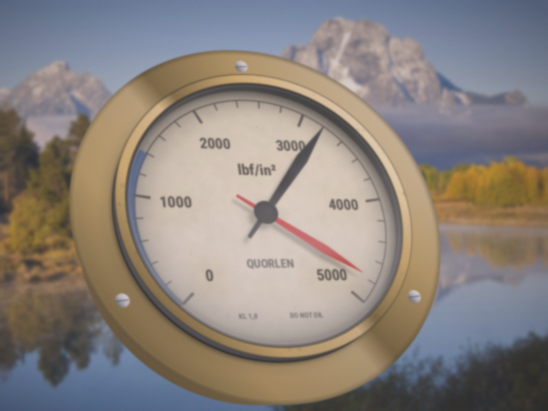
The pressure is 3200 psi
